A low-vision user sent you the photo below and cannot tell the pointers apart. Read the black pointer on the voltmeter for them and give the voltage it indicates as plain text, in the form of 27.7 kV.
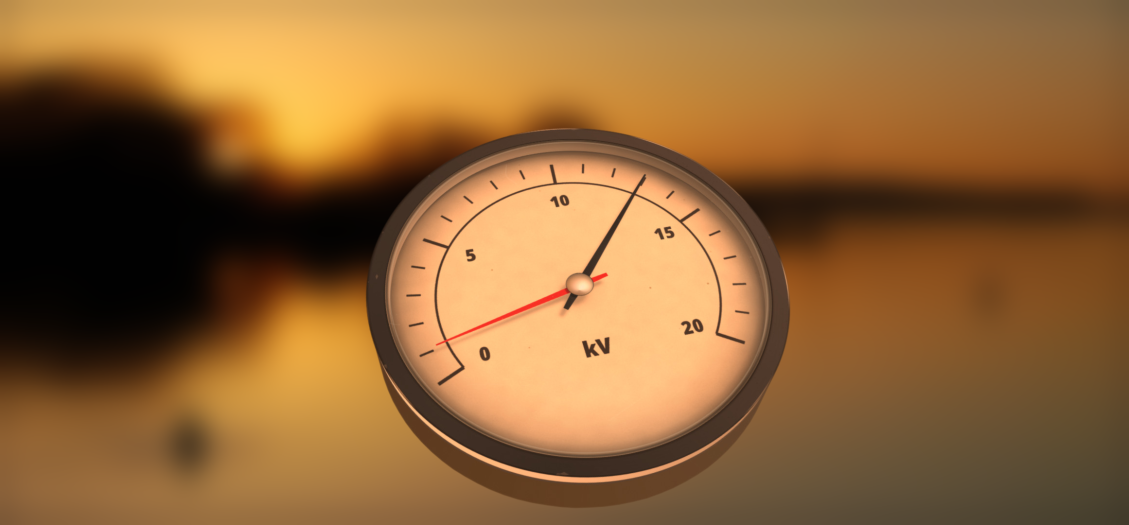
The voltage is 13 kV
